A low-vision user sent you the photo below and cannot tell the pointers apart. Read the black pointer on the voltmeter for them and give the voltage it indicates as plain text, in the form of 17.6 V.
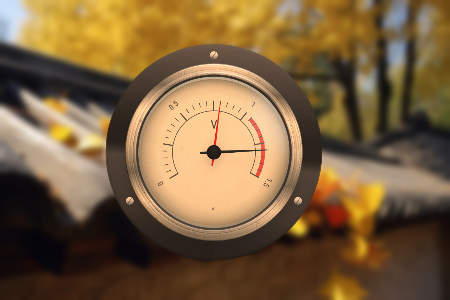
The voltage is 1.3 V
